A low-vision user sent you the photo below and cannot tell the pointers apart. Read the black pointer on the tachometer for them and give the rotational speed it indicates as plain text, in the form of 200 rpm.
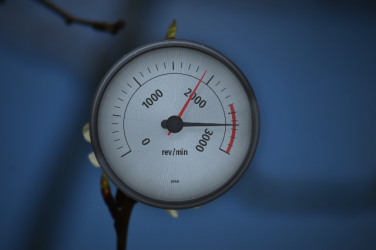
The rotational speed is 2650 rpm
